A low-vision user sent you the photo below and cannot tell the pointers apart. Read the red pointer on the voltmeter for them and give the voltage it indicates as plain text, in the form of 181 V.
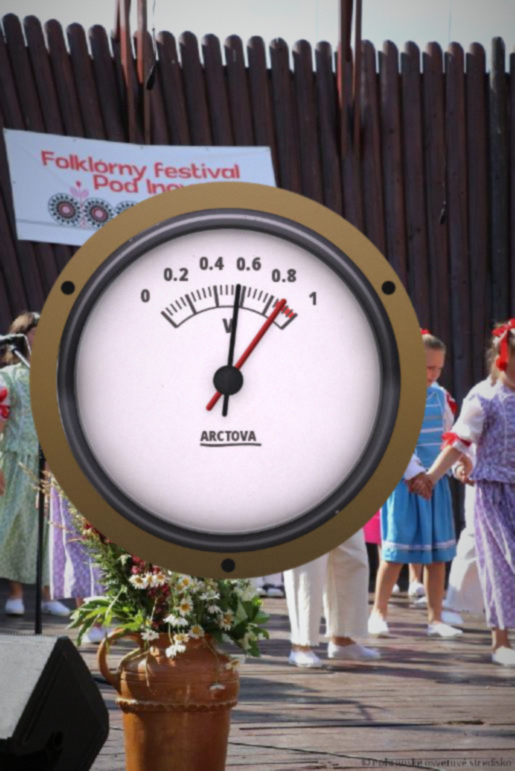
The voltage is 0.88 V
